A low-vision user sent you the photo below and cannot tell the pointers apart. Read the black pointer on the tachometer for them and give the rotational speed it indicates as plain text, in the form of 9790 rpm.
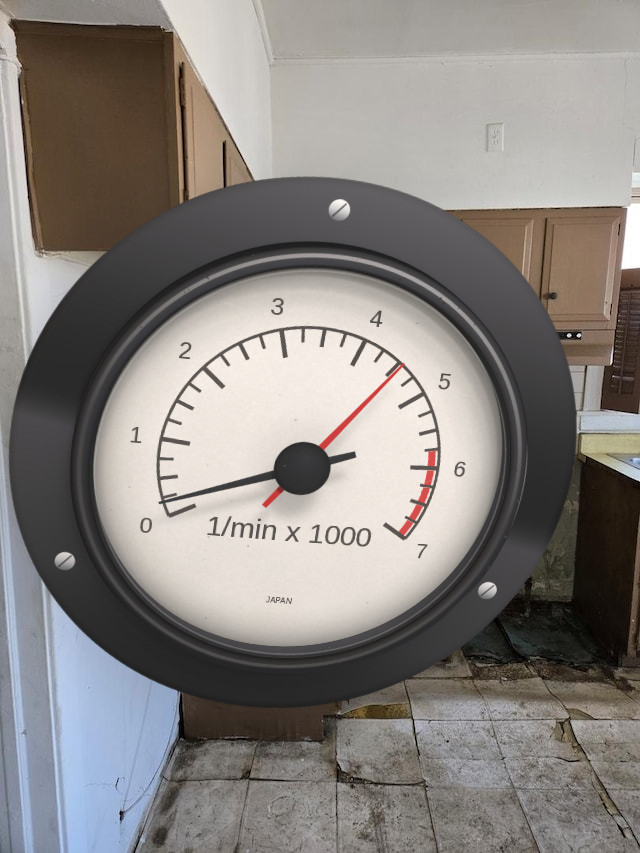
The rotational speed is 250 rpm
